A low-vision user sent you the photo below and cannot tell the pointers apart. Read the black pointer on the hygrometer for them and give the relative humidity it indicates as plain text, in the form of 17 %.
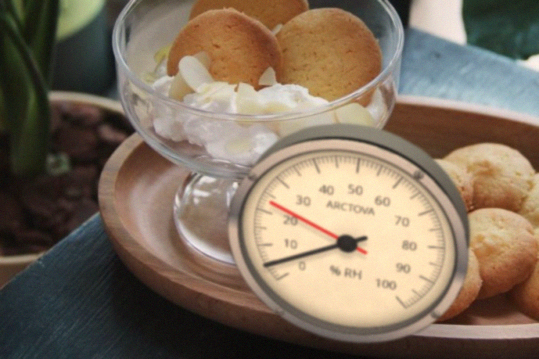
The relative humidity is 5 %
